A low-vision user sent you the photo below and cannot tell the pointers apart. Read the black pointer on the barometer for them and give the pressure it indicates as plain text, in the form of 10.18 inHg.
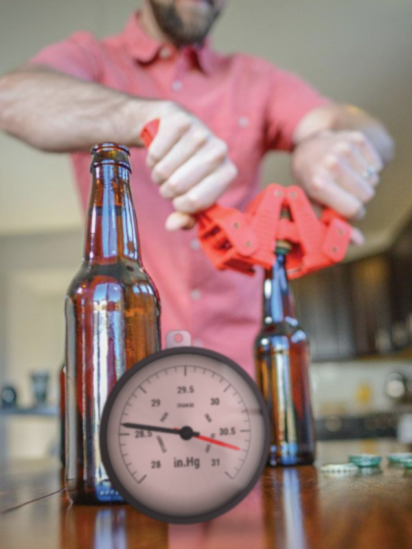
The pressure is 28.6 inHg
